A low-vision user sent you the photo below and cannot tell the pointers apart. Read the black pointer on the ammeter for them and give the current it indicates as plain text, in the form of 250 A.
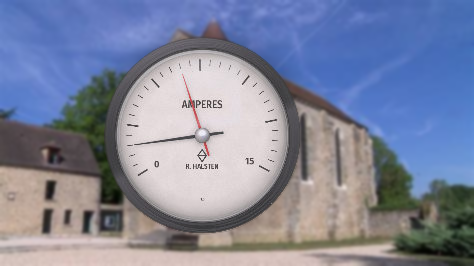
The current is 1.5 A
